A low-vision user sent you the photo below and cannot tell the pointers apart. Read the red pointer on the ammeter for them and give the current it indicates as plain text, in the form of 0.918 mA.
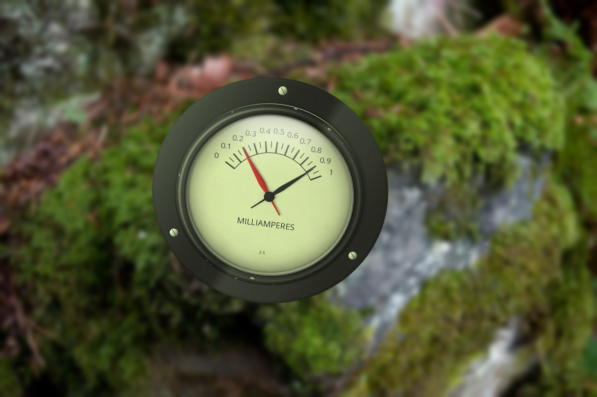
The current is 0.2 mA
